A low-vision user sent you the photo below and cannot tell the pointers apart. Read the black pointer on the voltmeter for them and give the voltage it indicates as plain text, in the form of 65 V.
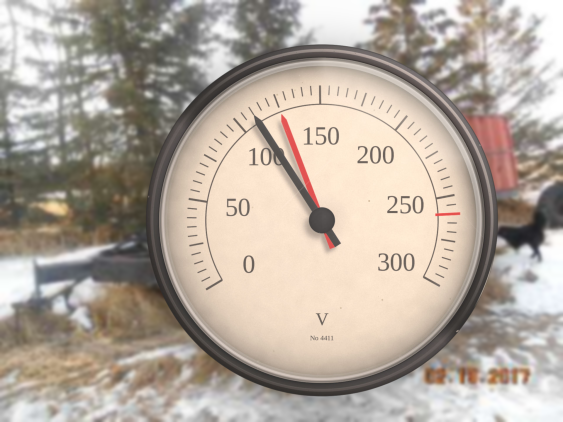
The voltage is 110 V
